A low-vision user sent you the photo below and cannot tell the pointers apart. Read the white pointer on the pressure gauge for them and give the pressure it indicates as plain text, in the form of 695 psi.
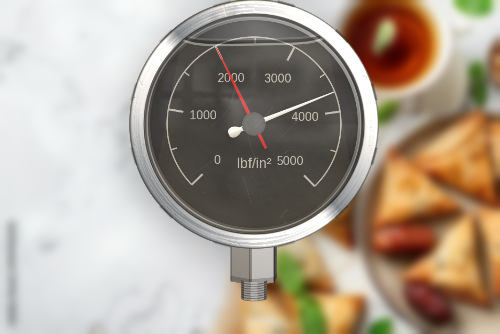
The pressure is 3750 psi
